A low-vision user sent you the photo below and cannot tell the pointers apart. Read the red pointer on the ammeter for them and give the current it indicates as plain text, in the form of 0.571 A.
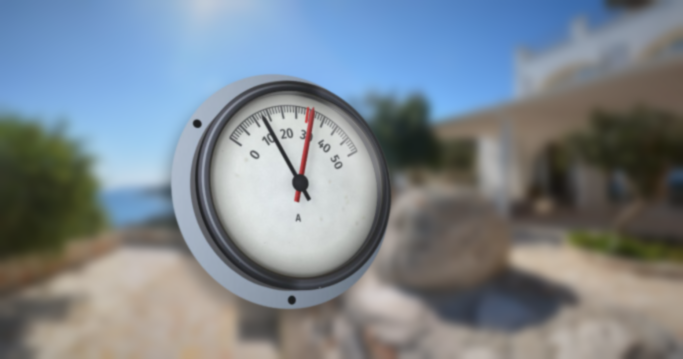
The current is 30 A
